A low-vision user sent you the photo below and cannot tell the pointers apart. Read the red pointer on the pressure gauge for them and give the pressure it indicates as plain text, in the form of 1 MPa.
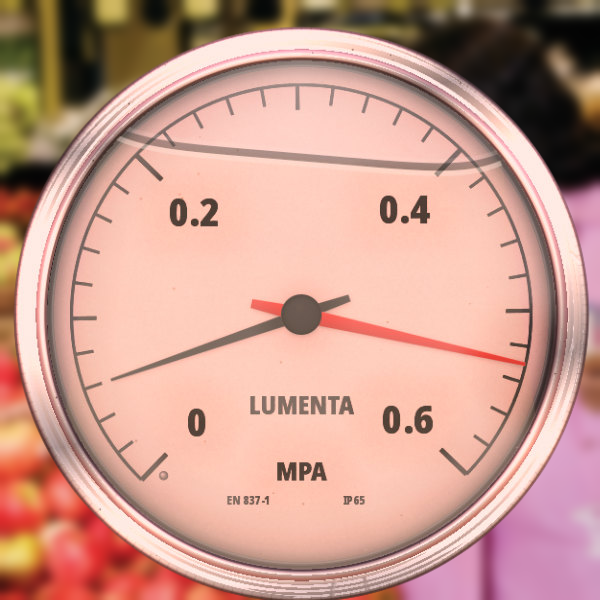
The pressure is 0.53 MPa
